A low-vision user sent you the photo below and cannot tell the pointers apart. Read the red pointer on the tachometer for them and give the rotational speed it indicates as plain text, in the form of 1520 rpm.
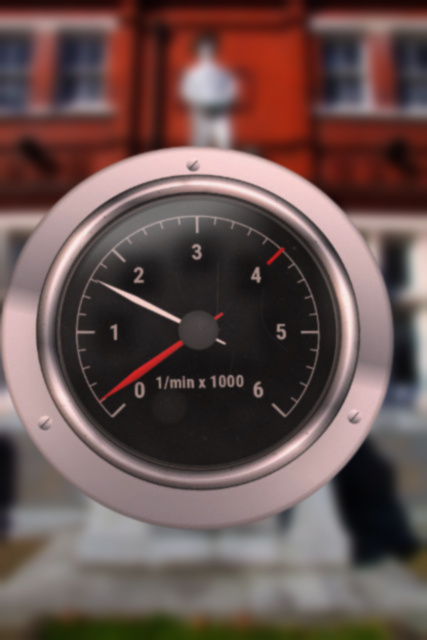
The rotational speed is 200 rpm
